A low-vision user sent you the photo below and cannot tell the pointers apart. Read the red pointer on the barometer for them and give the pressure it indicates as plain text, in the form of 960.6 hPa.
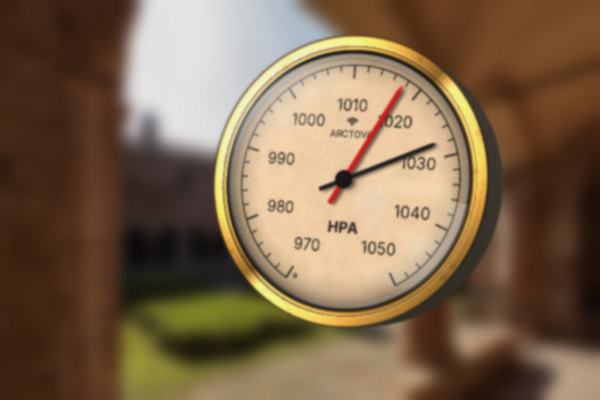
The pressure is 1018 hPa
